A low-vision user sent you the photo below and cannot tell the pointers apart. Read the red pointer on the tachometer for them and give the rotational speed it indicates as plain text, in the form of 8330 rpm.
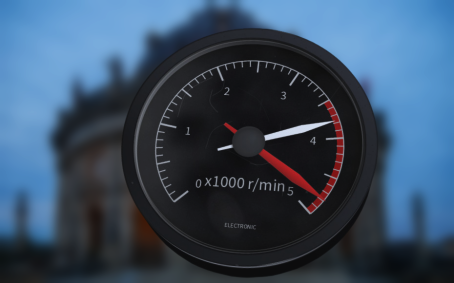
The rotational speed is 4800 rpm
